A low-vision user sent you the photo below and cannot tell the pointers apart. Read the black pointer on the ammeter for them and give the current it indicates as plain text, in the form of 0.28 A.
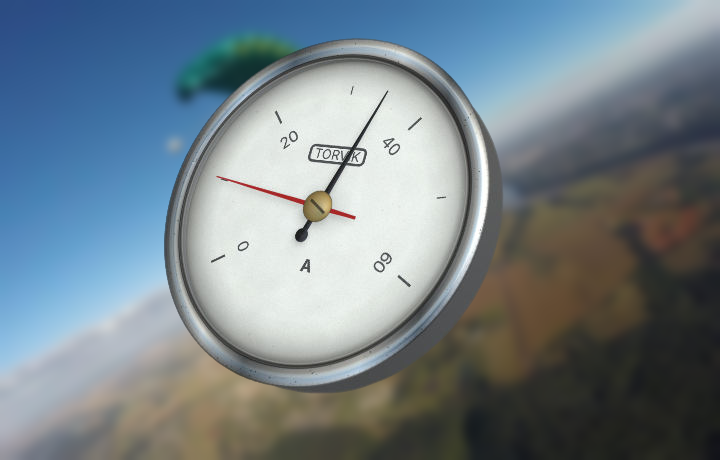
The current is 35 A
